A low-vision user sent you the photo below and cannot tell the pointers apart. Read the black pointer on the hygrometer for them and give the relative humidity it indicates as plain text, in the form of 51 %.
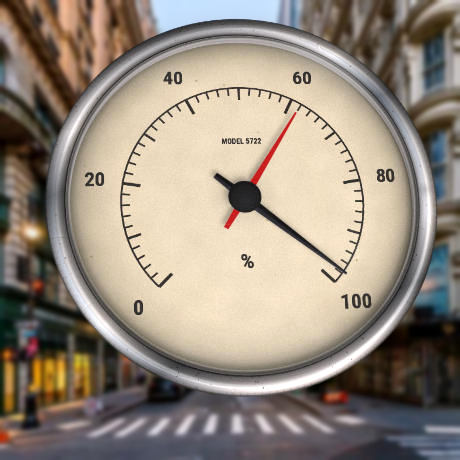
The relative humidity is 98 %
